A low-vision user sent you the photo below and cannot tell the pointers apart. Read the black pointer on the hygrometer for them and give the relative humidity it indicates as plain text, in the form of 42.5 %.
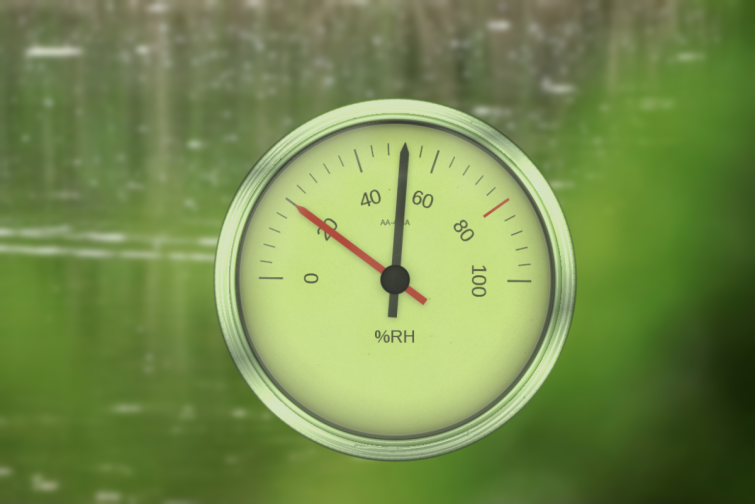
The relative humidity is 52 %
